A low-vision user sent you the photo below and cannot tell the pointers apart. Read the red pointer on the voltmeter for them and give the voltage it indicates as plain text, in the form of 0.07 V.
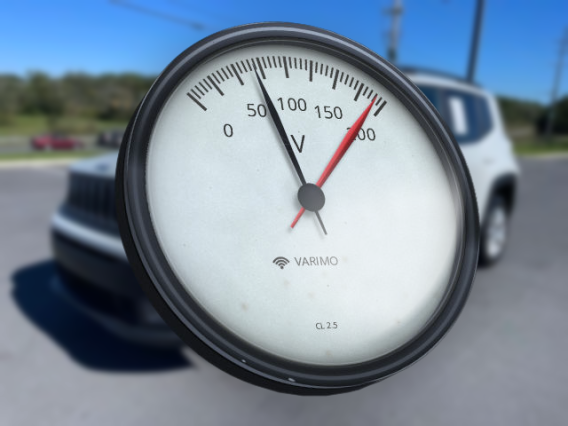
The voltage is 190 V
